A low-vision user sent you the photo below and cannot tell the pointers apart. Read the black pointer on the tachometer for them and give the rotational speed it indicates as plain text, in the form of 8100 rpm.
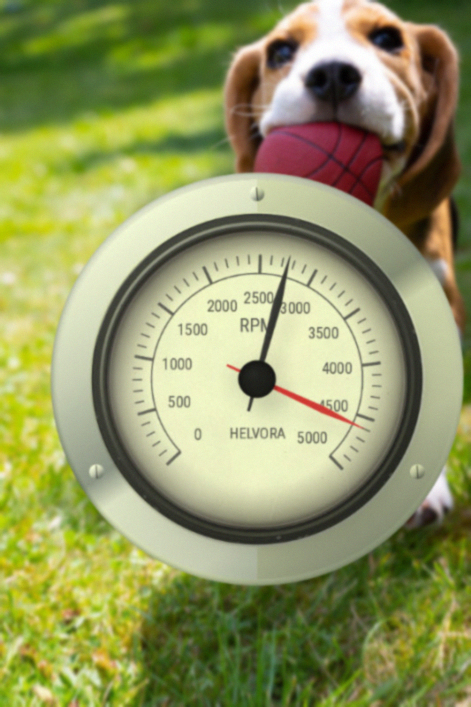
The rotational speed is 2750 rpm
